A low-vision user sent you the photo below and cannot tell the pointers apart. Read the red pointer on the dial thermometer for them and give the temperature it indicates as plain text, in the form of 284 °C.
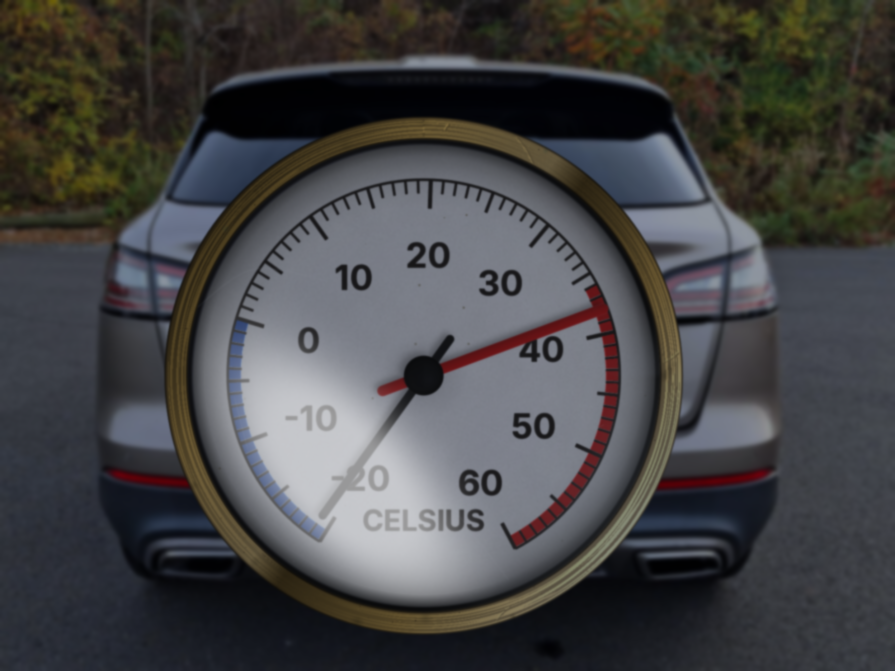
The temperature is 38 °C
